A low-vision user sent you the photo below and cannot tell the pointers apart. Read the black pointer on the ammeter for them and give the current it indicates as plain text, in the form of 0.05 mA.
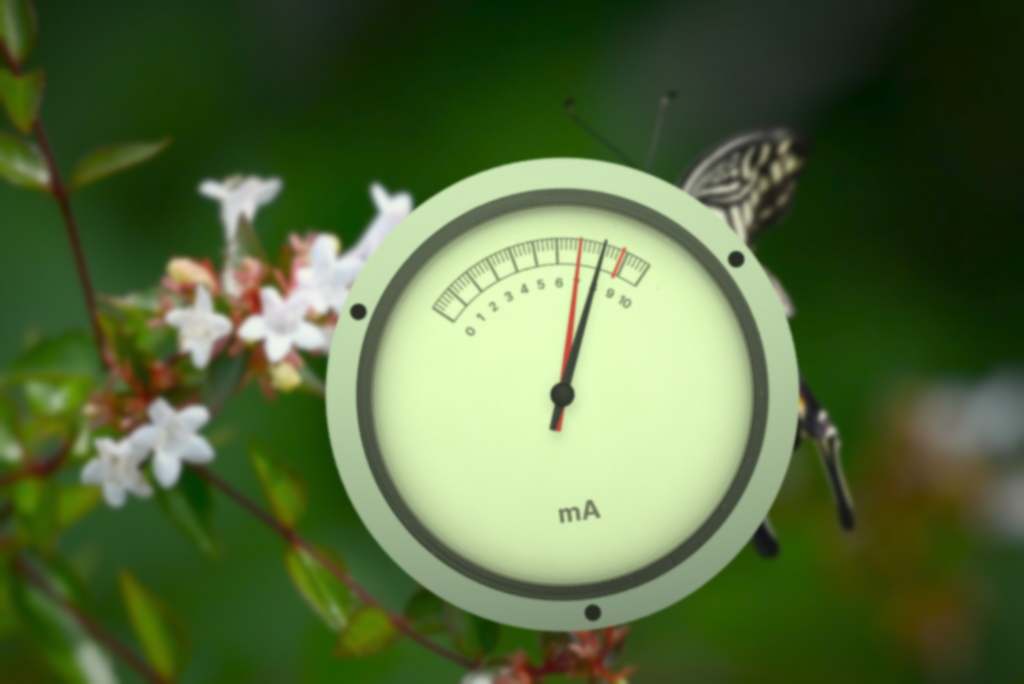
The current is 8 mA
